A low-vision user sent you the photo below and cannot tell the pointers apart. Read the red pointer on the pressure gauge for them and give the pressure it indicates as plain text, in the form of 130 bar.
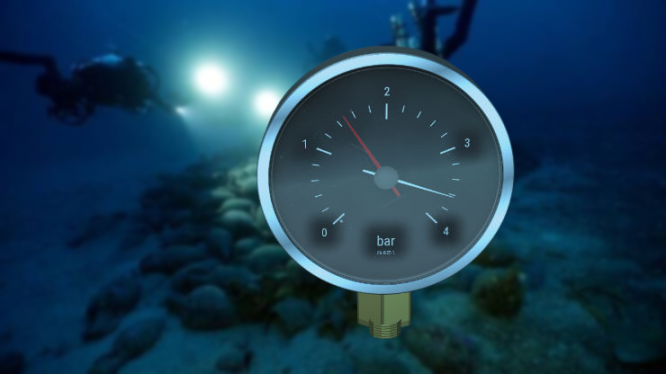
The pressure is 1.5 bar
